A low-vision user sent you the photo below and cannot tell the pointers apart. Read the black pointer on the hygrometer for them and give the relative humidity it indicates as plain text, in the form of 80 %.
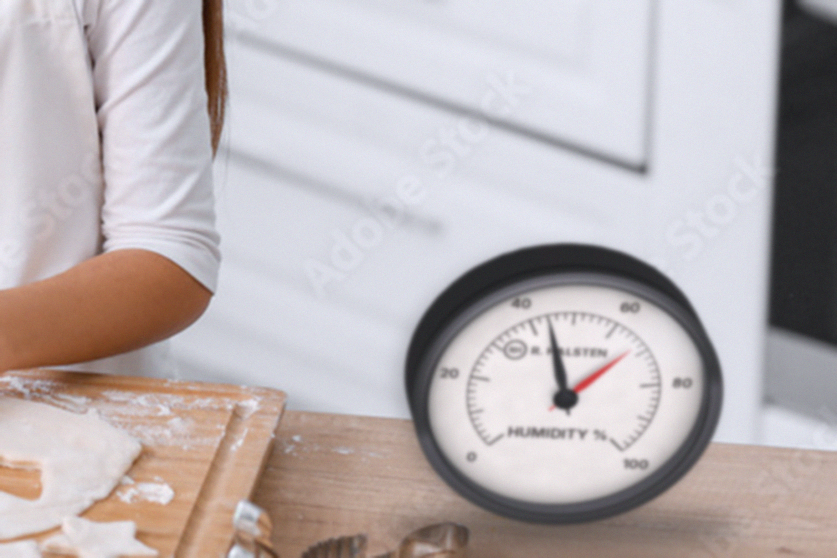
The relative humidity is 44 %
